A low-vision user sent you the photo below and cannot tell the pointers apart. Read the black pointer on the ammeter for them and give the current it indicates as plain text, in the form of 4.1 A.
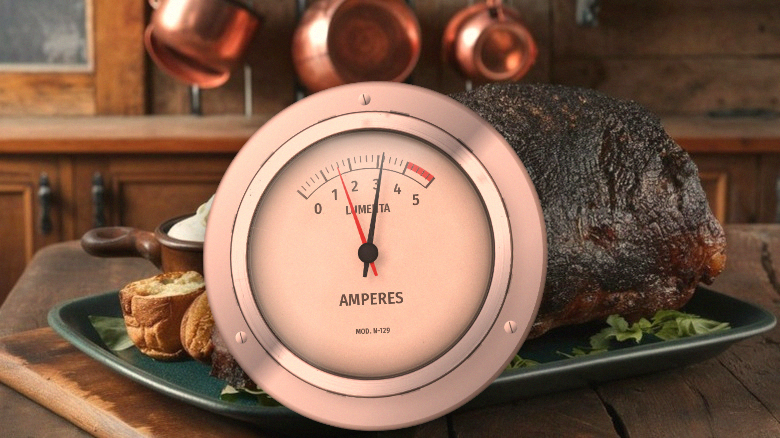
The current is 3.2 A
